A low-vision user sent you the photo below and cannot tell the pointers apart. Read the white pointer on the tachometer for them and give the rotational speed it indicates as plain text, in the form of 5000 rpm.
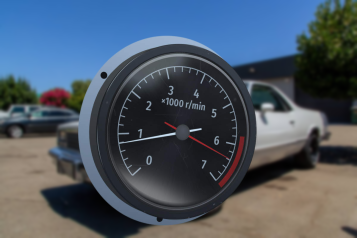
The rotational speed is 800 rpm
